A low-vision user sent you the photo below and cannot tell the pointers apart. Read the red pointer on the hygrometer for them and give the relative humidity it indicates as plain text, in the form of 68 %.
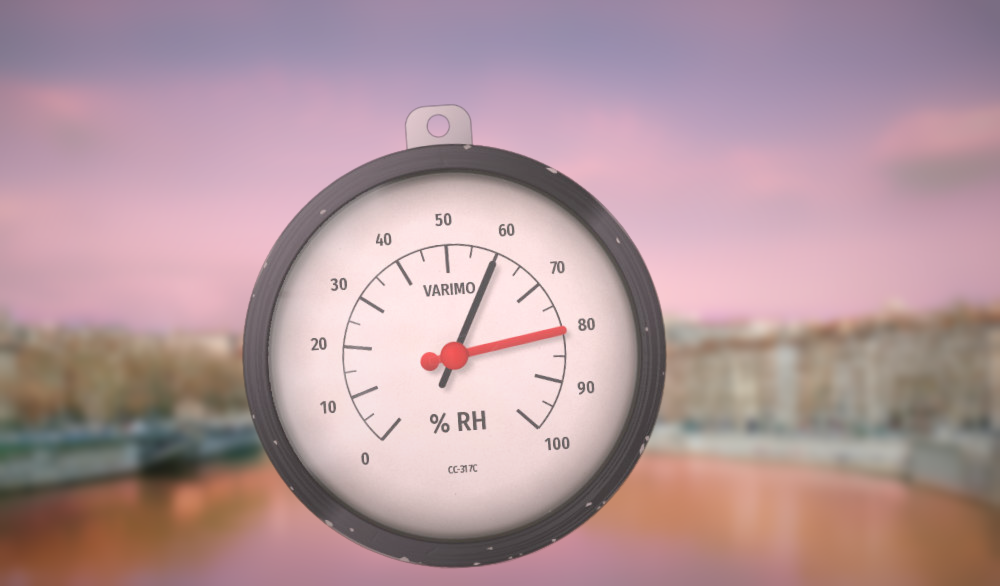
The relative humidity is 80 %
